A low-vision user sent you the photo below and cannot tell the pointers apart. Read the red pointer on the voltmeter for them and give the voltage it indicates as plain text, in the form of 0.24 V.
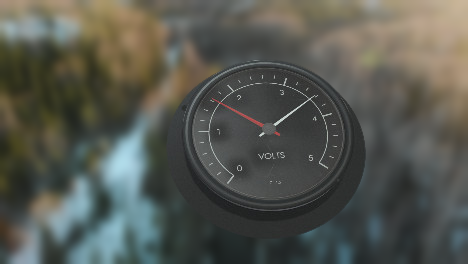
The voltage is 1.6 V
